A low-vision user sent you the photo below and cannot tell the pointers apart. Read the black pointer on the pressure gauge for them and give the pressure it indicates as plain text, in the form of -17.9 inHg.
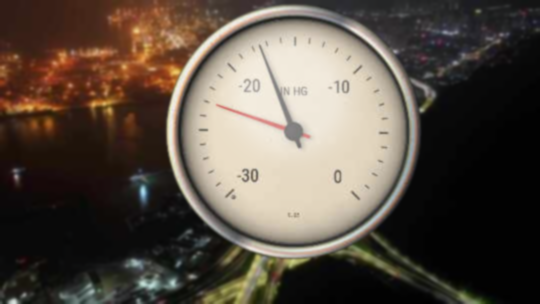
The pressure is -17.5 inHg
